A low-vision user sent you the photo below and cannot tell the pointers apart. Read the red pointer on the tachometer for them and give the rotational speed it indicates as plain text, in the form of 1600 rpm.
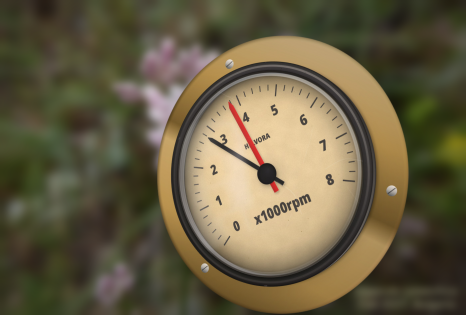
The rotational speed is 3800 rpm
